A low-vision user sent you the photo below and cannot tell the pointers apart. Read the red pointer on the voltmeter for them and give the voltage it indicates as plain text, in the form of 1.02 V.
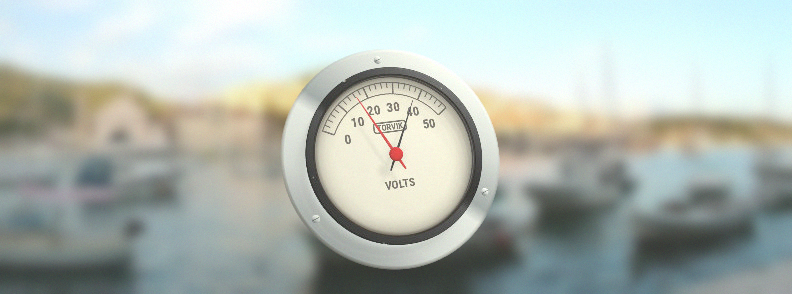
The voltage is 16 V
